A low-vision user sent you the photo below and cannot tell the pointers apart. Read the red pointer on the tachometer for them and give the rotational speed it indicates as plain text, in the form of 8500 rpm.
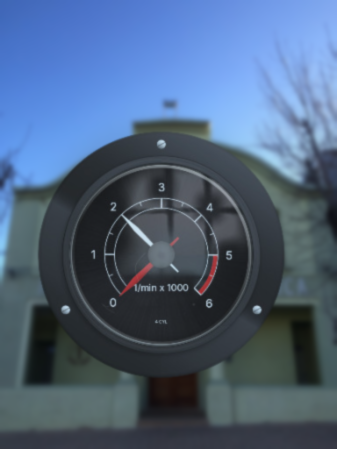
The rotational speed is 0 rpm
